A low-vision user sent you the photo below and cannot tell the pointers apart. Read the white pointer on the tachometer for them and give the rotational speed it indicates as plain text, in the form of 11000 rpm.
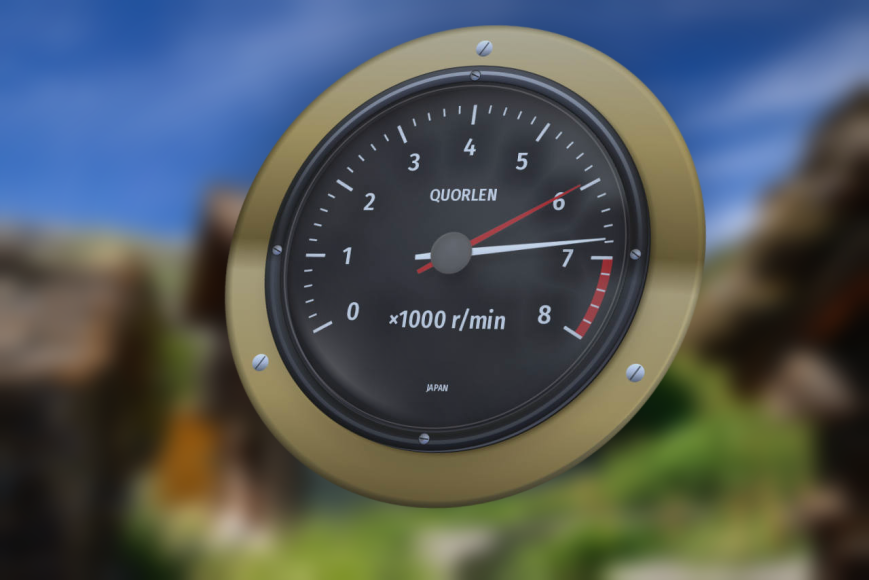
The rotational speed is 6800 rpm
